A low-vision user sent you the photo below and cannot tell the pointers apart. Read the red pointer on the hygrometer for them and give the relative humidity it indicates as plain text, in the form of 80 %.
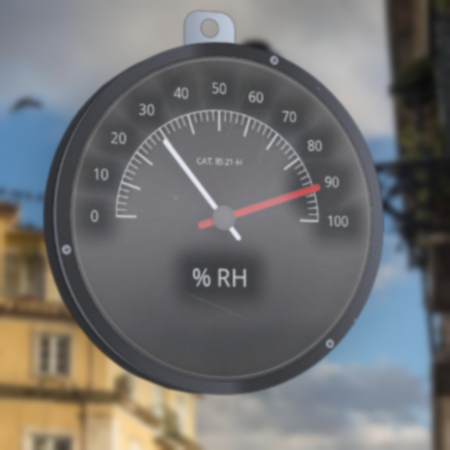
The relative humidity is 90 %
